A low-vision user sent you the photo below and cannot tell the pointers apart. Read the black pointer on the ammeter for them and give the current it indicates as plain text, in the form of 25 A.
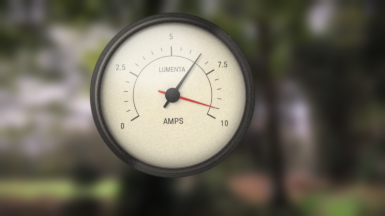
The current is 6.5 A
